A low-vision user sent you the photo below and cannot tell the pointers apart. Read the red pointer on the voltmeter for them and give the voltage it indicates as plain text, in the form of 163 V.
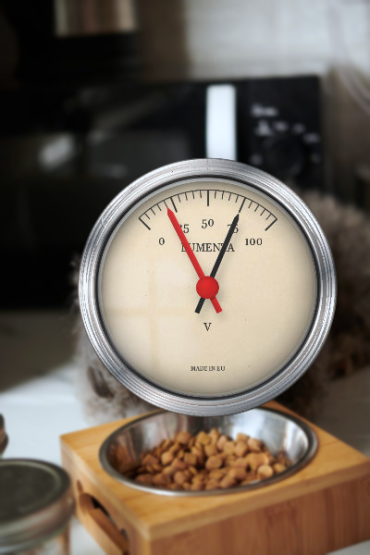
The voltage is 20 V
